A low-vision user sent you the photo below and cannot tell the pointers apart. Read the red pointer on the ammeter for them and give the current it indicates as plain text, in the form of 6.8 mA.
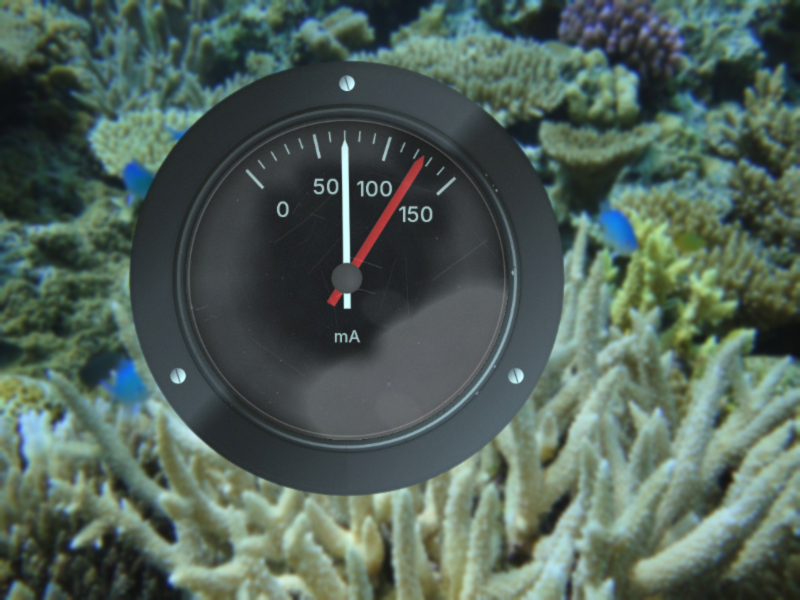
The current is 125 mA
